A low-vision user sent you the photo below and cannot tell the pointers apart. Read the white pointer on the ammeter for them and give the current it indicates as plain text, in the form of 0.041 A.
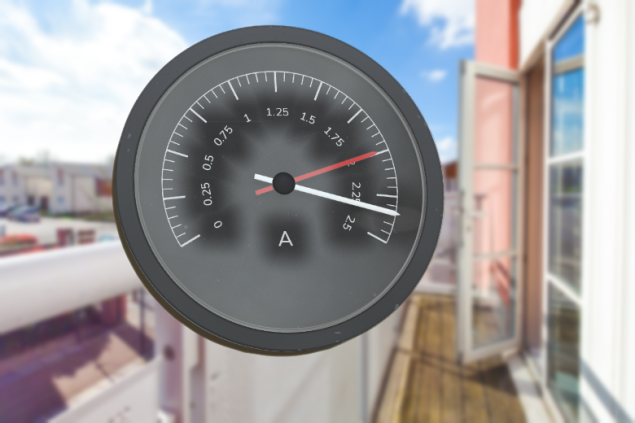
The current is 2.35 A
